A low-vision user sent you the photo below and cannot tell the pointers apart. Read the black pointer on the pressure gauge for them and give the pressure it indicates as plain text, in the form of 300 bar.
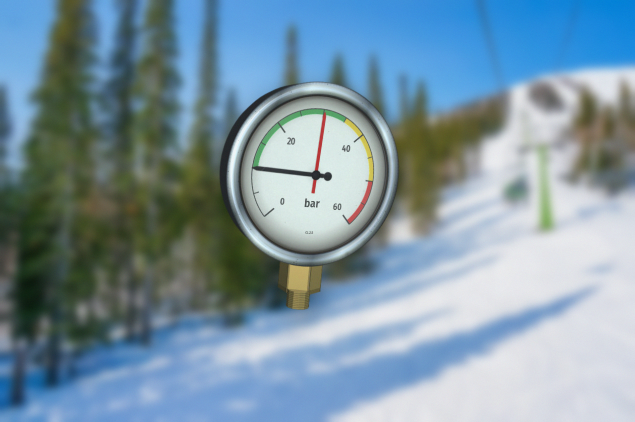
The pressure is 10 bar
